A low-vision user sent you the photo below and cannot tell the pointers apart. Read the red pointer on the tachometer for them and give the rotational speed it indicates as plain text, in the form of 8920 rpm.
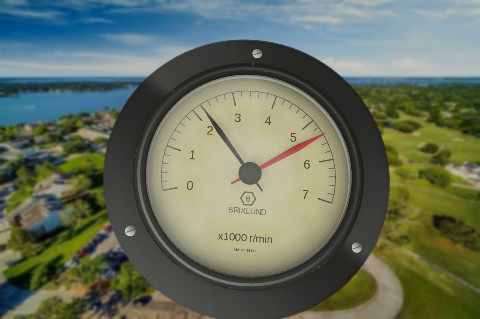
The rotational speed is 5400 rpm
